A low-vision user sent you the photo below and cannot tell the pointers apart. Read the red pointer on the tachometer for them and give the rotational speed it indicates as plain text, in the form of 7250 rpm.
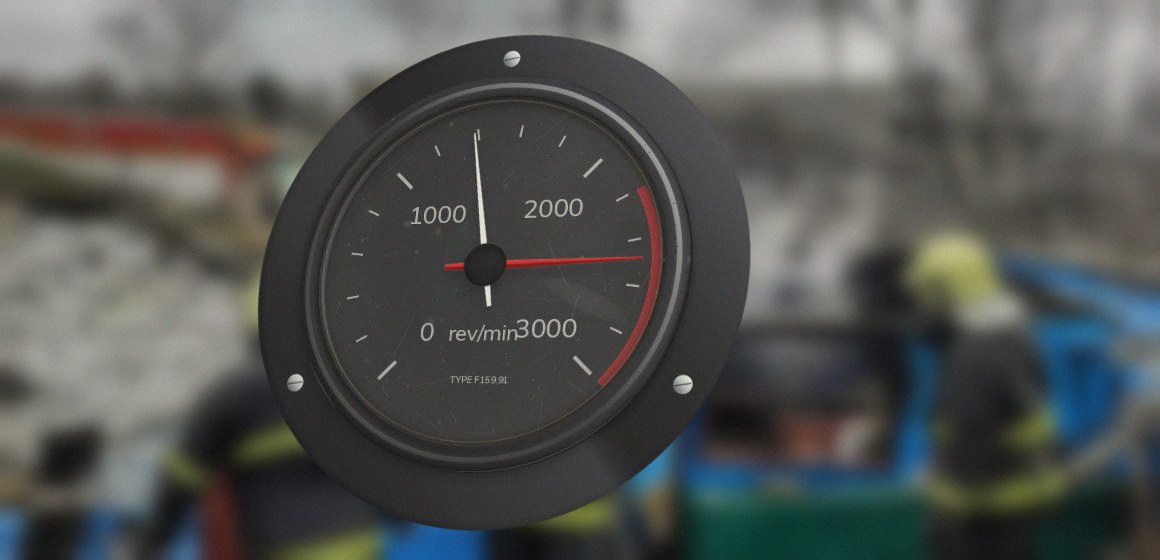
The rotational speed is 2500 rpm
